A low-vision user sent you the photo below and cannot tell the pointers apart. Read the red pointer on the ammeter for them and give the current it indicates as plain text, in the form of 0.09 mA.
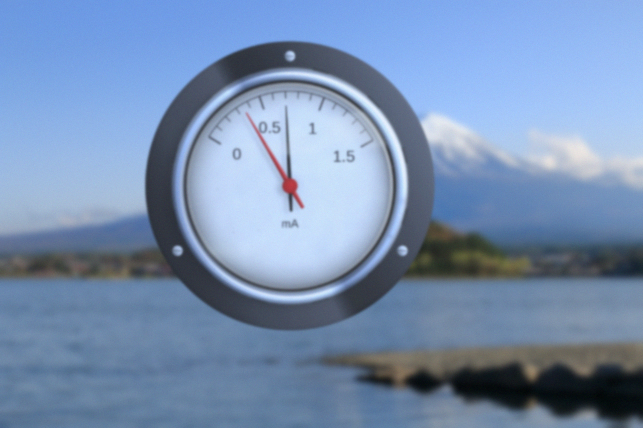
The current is 0.35 mA
